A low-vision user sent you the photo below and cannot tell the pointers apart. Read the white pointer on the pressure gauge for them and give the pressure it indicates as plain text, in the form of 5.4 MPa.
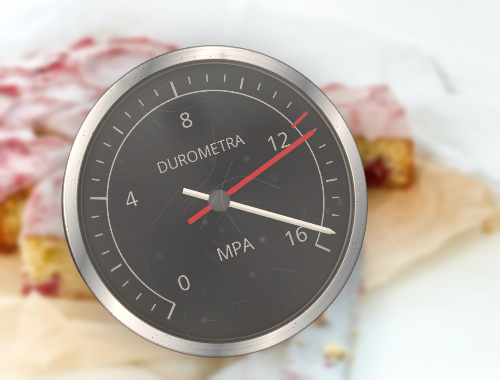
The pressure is 15.5 MPa
